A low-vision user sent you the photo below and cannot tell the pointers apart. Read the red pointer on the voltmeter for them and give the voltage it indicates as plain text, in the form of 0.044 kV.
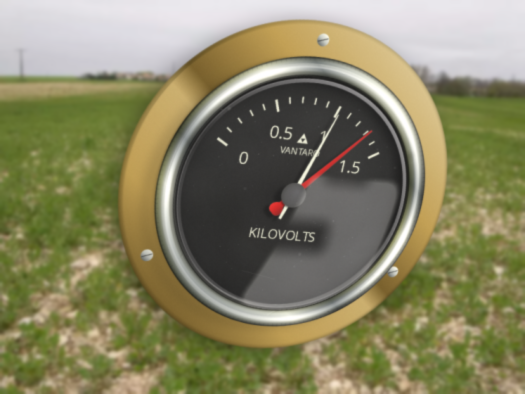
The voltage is 1.3 kV
